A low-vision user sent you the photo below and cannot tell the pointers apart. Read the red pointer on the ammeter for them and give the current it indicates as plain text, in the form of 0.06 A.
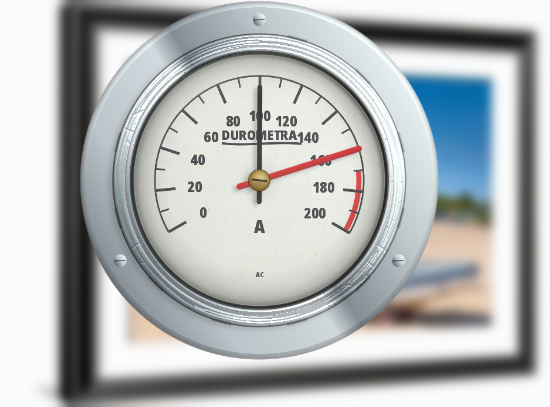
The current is 160 A
